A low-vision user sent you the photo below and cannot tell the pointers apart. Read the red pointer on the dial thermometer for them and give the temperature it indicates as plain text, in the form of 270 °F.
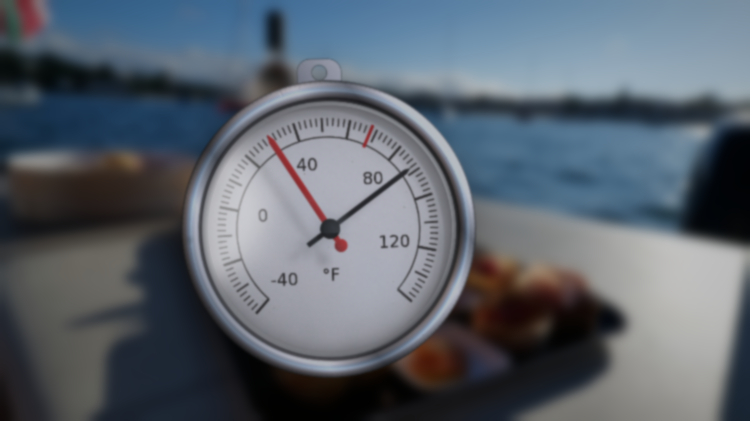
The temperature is 30 °F
